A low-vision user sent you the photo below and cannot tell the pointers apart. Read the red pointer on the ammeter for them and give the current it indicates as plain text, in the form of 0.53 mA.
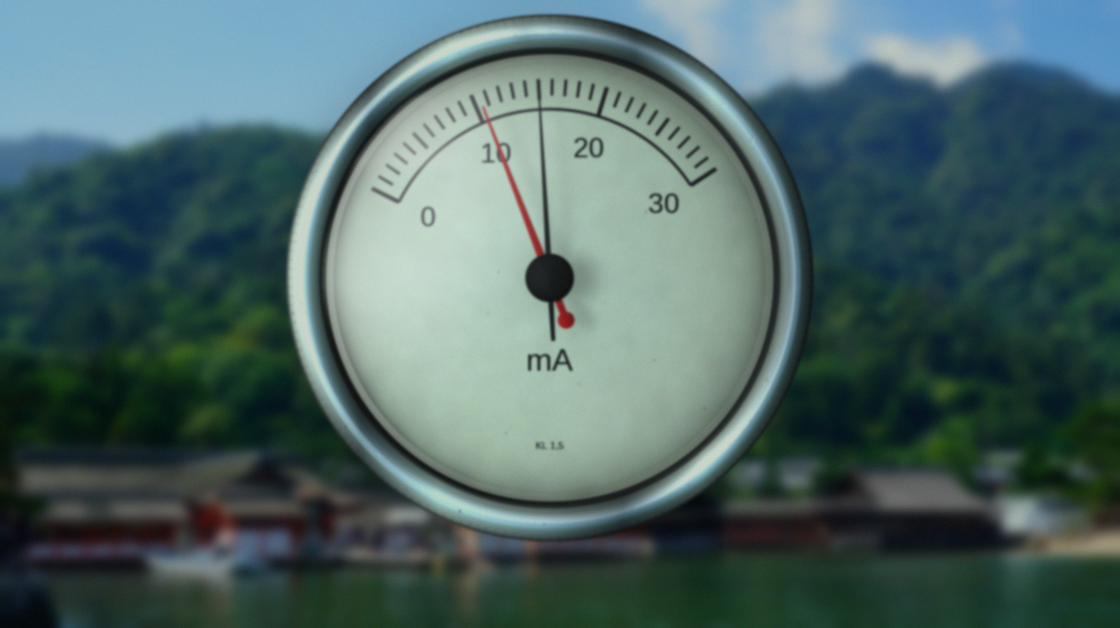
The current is 10.5 mA
